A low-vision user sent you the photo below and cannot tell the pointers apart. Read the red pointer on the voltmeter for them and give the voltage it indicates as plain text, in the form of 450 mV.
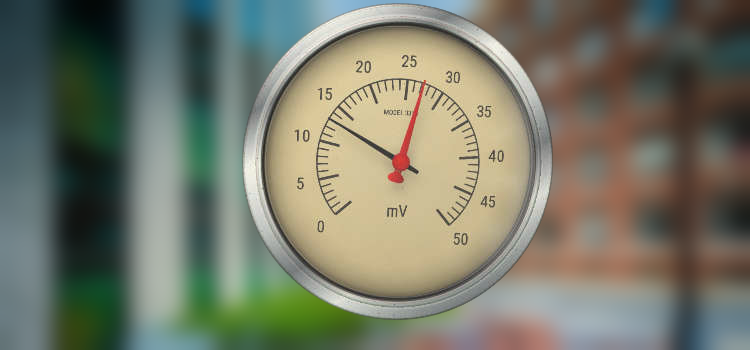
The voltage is 27 mV
